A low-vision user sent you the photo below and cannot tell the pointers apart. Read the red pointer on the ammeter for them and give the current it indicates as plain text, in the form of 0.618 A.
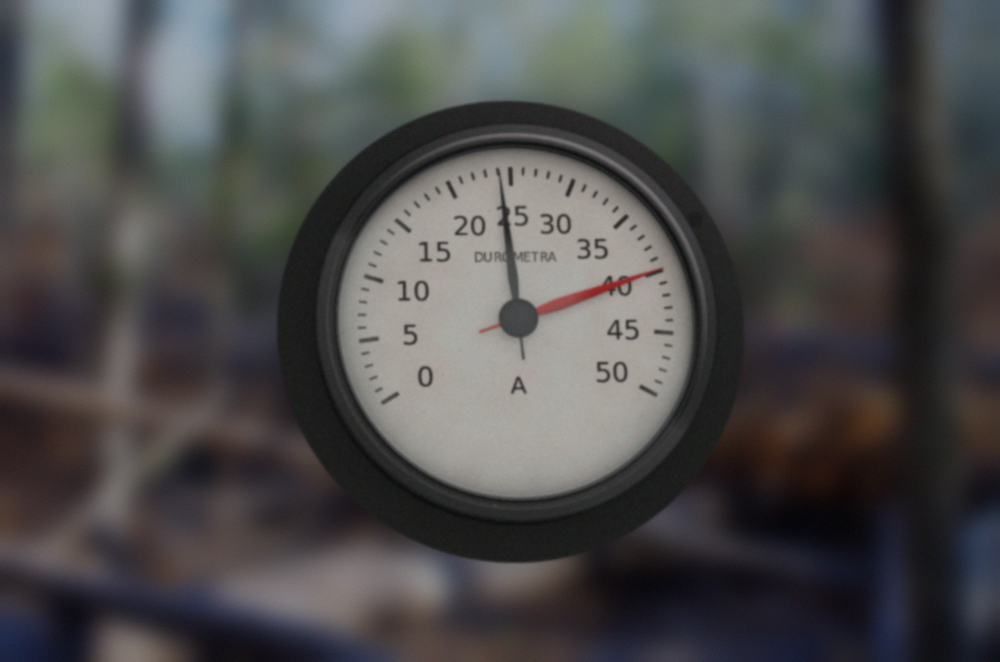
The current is 40 A
